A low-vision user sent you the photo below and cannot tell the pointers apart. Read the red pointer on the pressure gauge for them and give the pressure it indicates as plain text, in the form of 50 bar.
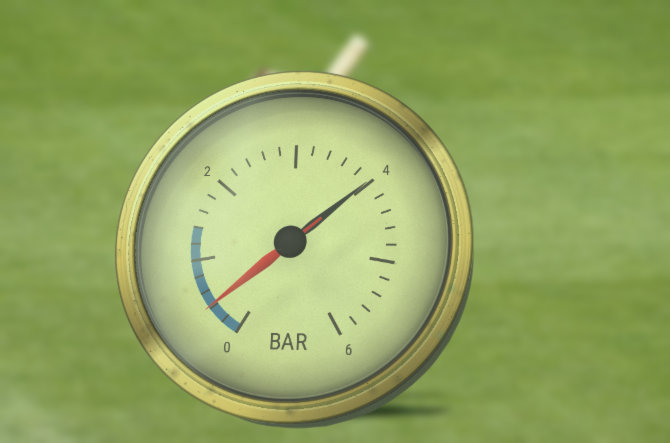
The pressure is 0.4 bar
